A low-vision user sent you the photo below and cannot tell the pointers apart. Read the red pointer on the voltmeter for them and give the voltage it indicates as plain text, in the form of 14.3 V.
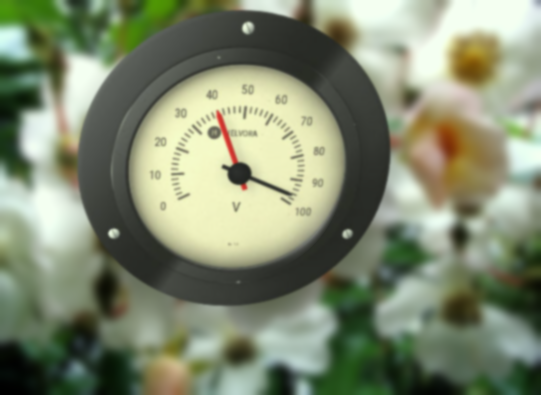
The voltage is 40 V
